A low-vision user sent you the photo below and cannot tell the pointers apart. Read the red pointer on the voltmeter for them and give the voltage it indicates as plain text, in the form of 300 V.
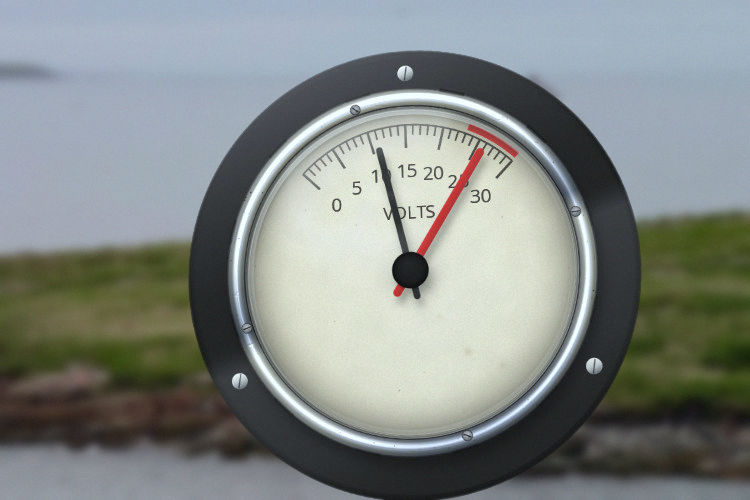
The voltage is 26 V
